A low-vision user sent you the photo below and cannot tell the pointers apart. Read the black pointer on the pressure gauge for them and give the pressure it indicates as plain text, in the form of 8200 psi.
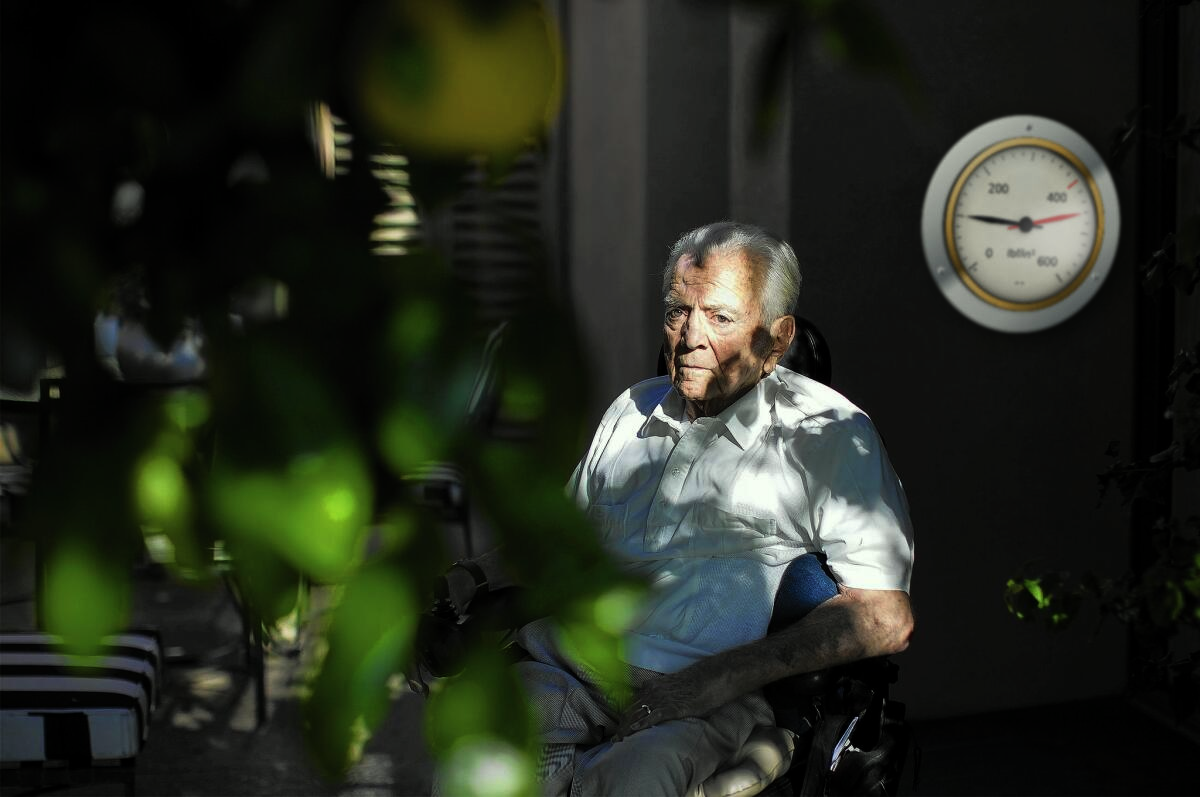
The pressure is 100 psi
